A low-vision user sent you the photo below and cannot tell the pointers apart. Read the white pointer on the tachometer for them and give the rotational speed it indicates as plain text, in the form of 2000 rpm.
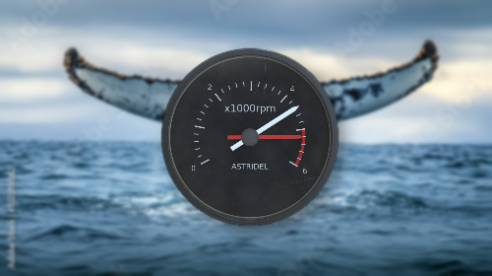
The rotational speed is 4400 rpm
